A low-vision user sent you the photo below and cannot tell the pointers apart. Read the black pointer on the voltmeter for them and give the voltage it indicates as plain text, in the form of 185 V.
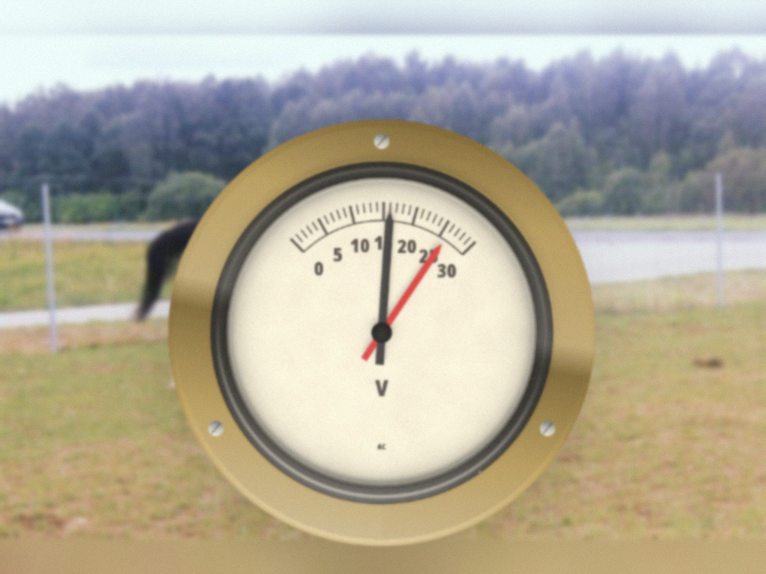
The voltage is 16 V
